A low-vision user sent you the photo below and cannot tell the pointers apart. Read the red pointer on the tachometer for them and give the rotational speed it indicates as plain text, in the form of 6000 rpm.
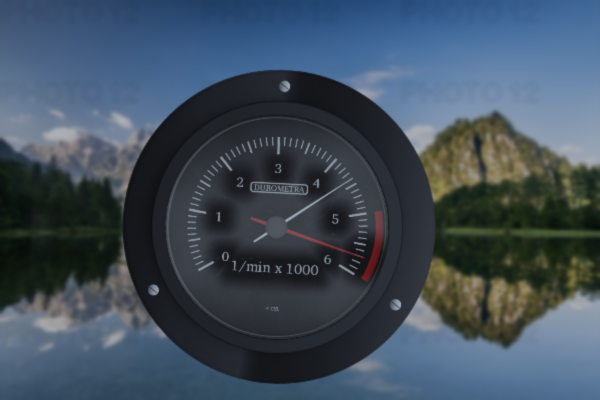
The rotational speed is 5700 rpm
